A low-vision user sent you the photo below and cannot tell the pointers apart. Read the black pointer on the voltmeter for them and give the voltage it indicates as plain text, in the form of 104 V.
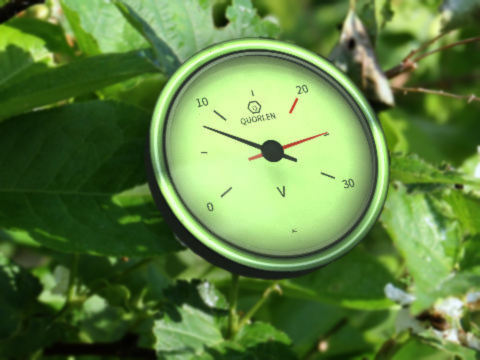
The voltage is 7.5 V
